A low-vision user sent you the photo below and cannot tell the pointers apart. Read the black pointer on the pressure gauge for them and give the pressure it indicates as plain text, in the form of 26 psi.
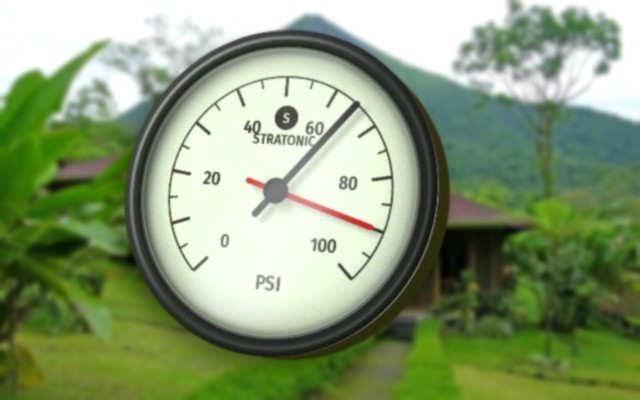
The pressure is 65 psi
